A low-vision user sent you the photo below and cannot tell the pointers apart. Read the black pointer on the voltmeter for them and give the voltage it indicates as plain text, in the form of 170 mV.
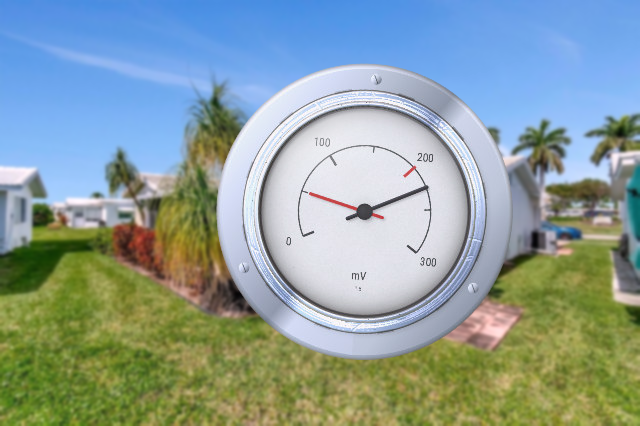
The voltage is 225 mV
